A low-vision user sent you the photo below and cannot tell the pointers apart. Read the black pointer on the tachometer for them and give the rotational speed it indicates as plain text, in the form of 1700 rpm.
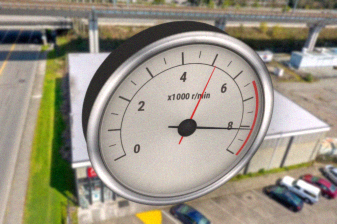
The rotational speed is 8000 rpm
